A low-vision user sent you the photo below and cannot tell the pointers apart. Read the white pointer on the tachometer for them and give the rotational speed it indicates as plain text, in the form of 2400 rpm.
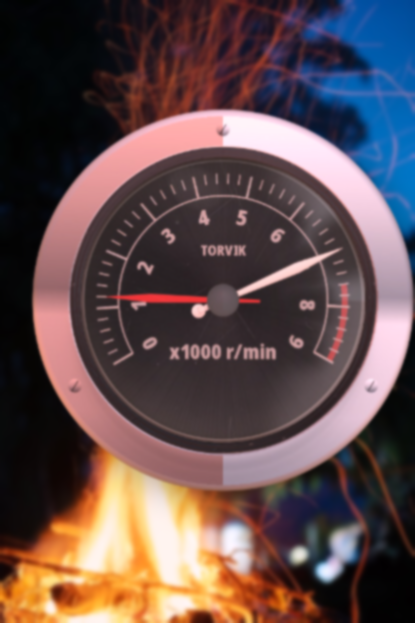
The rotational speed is 7000 rpm
